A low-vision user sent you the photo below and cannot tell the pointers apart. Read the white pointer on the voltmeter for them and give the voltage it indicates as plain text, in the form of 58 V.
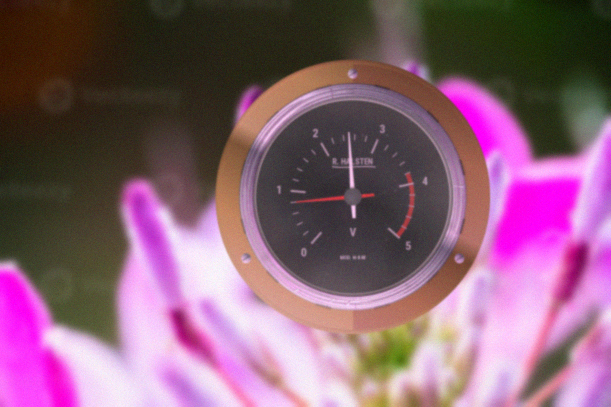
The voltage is 2.5 V
